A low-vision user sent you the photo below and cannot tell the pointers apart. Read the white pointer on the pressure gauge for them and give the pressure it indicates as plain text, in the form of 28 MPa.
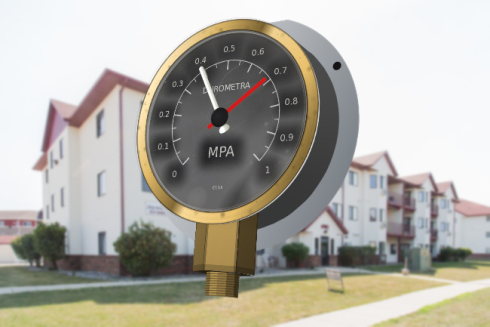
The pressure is 0.4 MPa
